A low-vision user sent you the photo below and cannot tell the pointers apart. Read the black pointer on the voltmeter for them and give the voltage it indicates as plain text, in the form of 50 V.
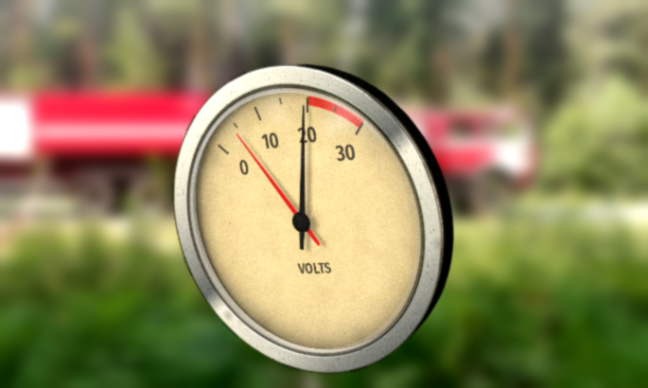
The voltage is 20 V
